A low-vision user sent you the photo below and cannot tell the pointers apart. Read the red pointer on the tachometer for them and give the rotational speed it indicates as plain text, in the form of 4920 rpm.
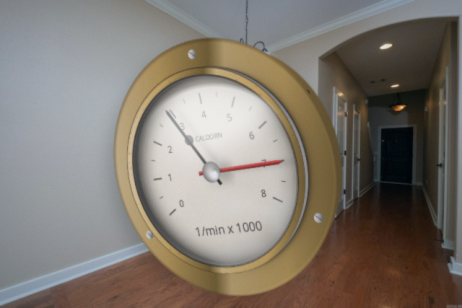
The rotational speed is 7000 rpm
